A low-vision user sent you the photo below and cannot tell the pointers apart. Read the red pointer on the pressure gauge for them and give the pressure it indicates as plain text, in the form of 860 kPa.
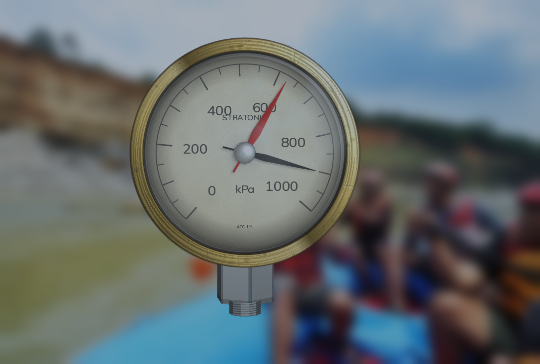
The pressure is 625 kPa
